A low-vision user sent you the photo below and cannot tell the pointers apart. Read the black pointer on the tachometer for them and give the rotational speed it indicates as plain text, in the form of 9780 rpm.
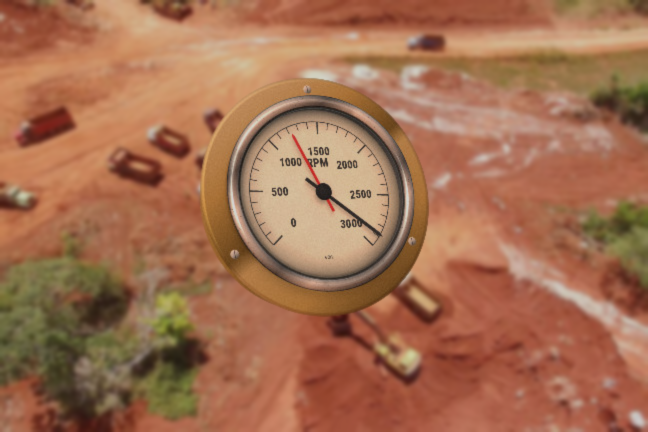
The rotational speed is 2900 rpm
